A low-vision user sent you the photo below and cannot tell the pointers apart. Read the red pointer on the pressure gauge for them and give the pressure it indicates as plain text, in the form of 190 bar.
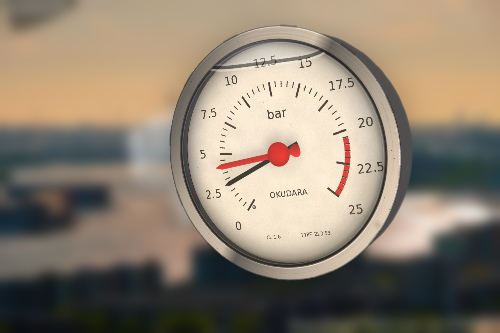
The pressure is 4 bar
